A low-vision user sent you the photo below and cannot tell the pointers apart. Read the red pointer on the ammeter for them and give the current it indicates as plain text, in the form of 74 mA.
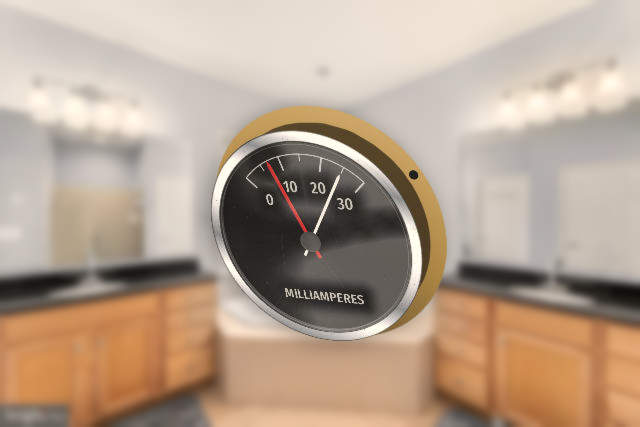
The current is 7.5 mA
